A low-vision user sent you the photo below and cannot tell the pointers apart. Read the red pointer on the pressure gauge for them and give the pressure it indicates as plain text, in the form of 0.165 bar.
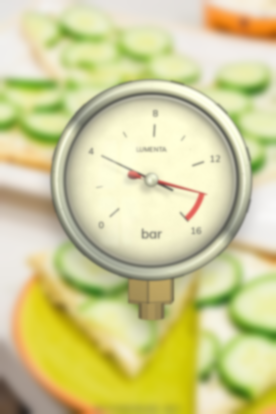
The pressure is 14 bar
